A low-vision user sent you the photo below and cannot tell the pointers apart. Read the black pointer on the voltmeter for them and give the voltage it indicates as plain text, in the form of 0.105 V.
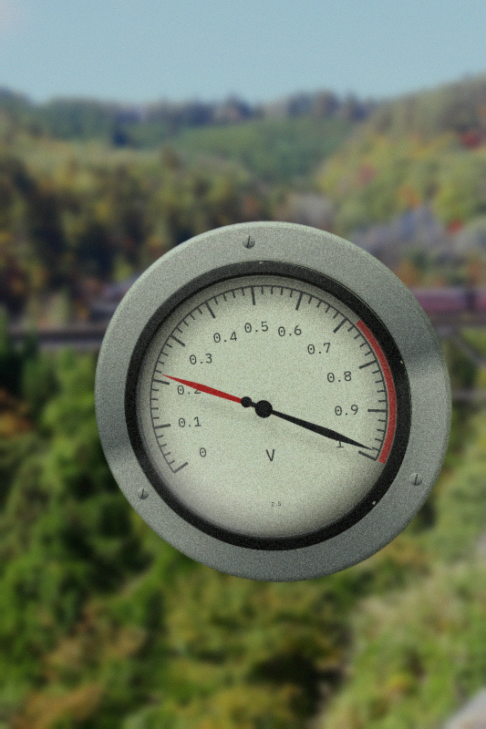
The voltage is 0.98 V
